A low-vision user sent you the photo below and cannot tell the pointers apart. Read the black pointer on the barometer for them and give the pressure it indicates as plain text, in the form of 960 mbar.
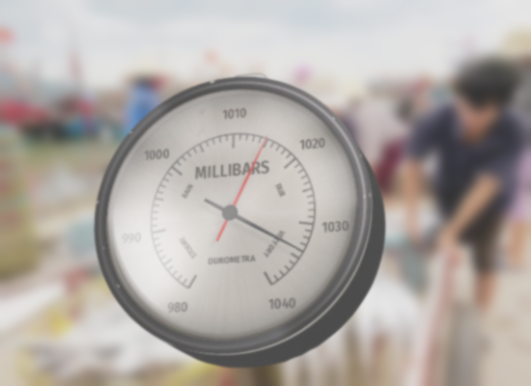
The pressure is 1034 mbar
